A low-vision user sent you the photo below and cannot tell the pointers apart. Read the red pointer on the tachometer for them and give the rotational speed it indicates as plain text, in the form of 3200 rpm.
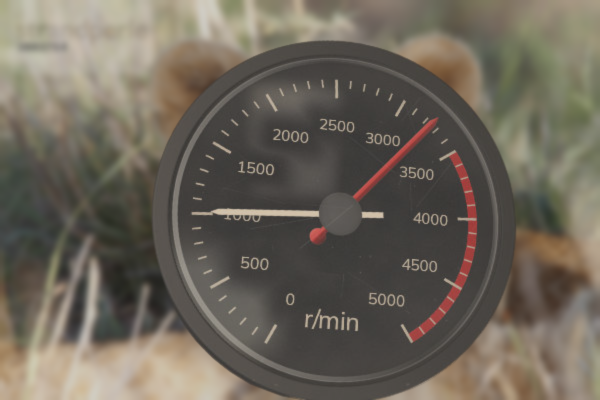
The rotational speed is 3250 rpm
